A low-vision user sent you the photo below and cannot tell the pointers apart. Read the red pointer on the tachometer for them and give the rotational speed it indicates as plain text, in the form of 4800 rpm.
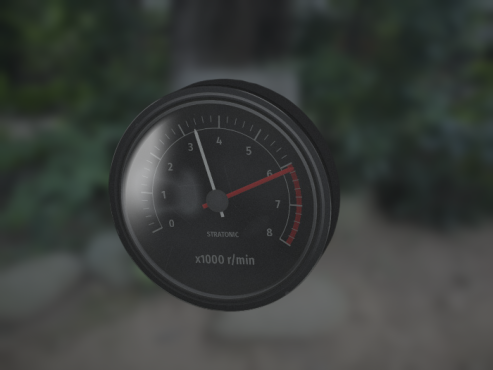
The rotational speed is 6100 rpm
